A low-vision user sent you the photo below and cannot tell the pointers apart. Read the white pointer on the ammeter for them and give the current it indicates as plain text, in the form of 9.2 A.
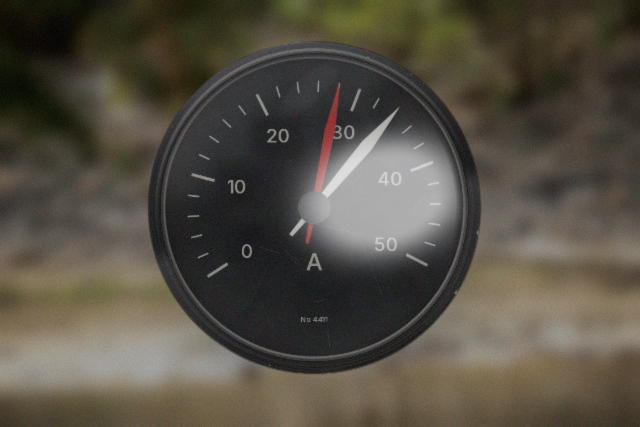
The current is 34 A
